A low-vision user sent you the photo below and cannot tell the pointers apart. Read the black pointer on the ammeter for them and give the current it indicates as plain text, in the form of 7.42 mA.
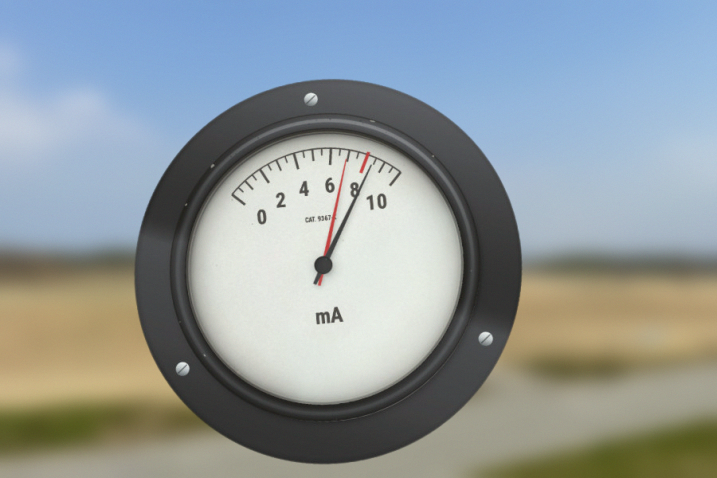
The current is 8.5 mA
